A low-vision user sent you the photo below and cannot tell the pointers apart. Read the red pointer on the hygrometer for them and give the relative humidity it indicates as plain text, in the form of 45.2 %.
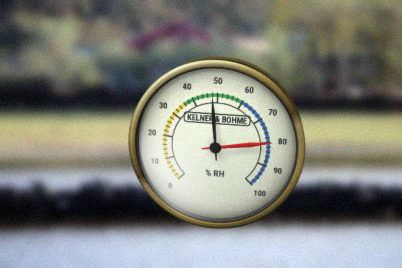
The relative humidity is 80 %
